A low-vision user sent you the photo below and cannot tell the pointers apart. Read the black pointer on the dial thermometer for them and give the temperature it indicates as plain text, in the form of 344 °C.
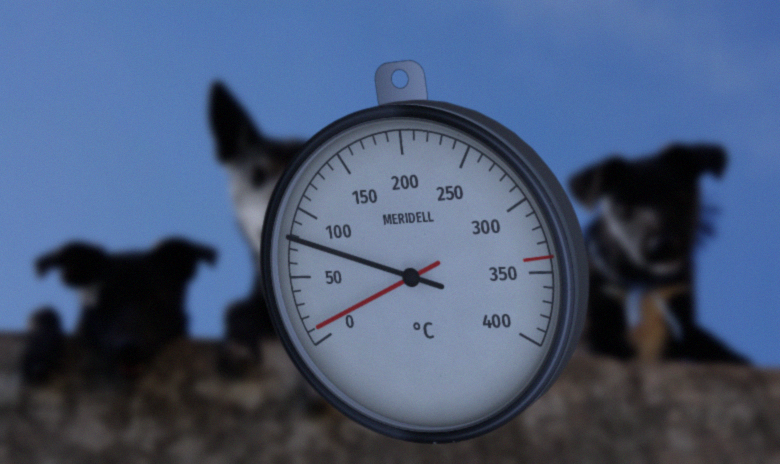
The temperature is 80 °C
